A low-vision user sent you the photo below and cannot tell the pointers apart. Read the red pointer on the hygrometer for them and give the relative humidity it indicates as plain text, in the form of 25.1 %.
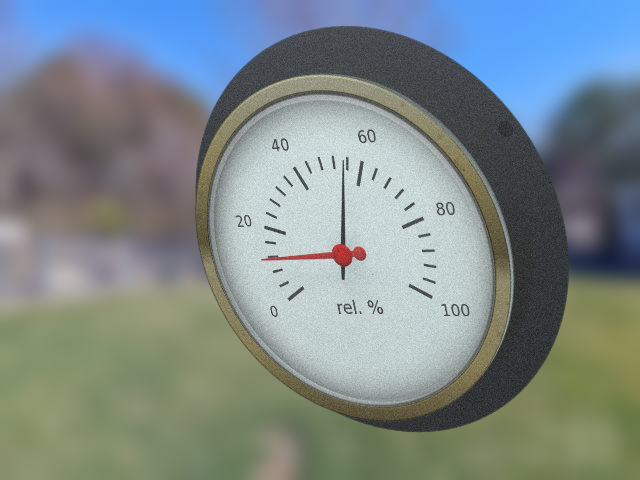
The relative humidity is 12 %
